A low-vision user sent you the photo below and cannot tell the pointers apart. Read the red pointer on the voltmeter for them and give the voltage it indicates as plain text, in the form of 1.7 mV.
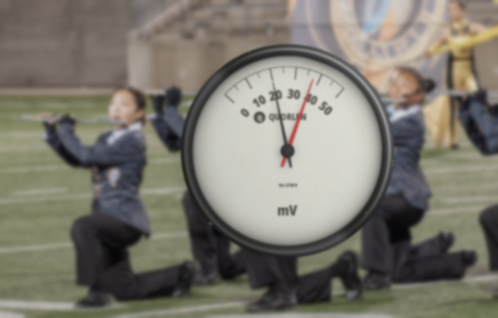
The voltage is 37.5 mV
